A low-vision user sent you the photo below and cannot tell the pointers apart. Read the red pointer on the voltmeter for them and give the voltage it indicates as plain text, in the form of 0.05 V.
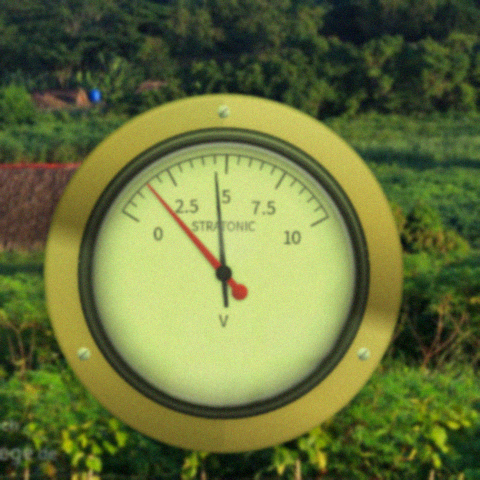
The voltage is 1.5 V
